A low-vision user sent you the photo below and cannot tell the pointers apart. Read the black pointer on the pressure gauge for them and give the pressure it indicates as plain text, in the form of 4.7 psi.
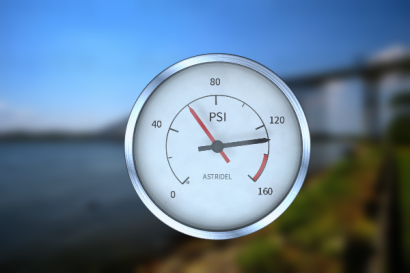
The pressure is 130 psi
